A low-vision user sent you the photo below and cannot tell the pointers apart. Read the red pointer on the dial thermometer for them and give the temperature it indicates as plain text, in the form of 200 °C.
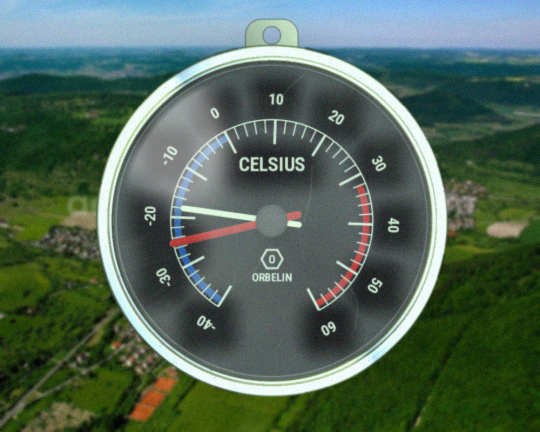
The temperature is -25 °C
